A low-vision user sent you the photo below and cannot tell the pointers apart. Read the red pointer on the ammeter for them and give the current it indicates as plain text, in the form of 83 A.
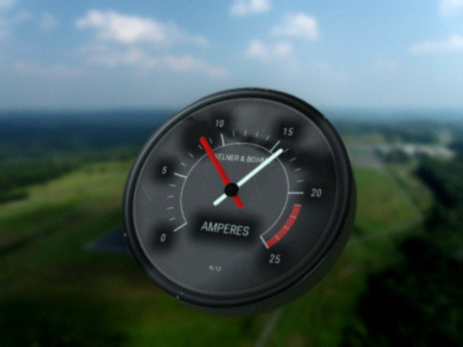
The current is 8.5 A
